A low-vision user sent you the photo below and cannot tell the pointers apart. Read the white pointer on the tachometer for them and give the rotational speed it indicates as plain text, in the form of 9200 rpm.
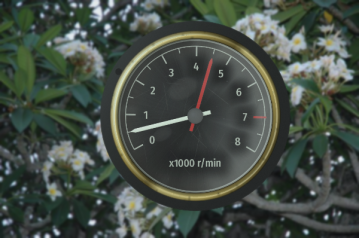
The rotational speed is 500 rpm
